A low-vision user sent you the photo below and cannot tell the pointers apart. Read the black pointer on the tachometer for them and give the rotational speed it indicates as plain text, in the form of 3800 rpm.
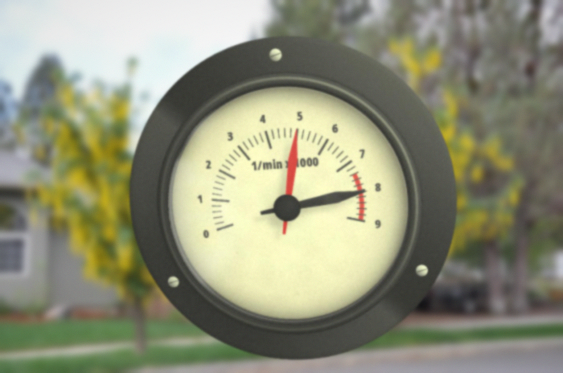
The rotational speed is 8000 rpm
